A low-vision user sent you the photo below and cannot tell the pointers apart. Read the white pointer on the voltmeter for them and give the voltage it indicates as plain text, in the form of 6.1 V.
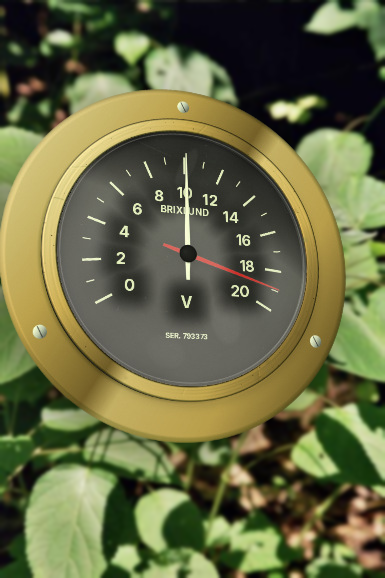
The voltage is 10 V
